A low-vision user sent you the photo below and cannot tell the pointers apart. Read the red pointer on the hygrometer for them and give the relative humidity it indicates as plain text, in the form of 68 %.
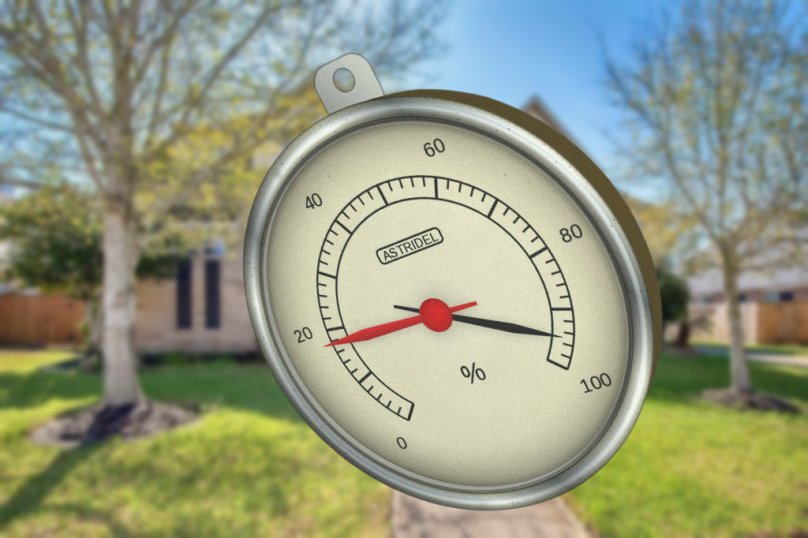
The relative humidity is 18 %
